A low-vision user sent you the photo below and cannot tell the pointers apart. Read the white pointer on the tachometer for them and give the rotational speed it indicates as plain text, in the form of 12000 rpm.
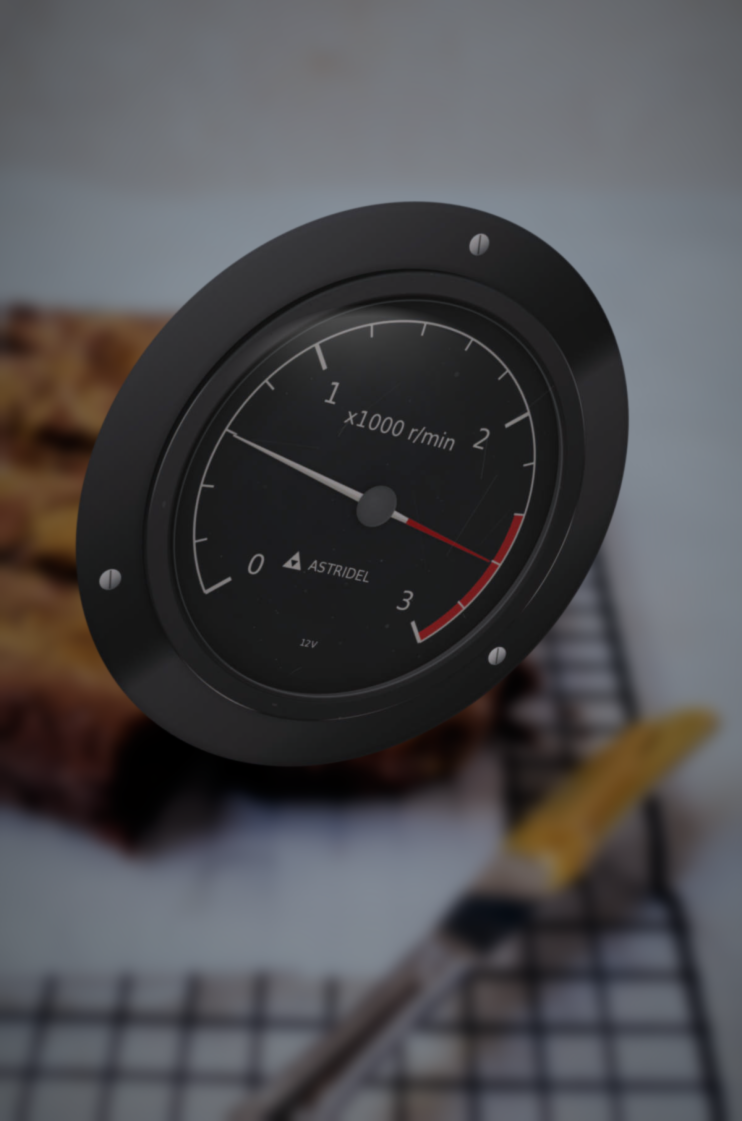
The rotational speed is 600 rpm
